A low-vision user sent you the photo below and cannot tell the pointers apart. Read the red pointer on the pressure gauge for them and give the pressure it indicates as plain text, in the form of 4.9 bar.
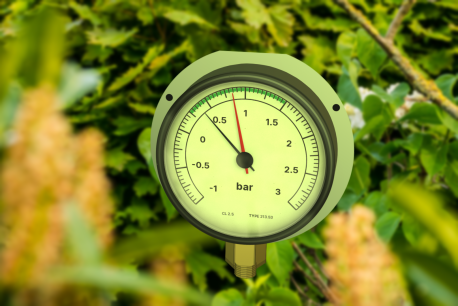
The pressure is 0.85 bar
